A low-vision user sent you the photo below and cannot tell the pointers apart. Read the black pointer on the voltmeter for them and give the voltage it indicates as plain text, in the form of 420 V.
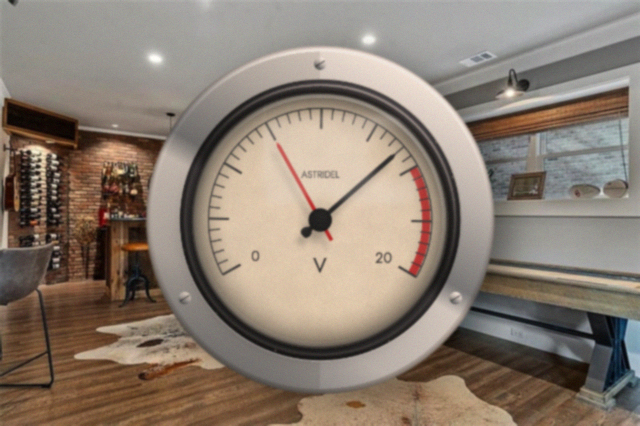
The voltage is 14 V
